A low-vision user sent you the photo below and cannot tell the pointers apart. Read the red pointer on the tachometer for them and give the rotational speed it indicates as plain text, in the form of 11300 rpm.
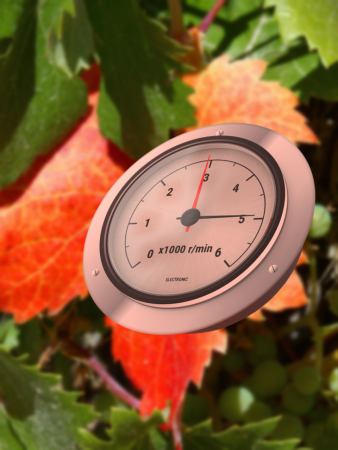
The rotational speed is 3000 rpm
